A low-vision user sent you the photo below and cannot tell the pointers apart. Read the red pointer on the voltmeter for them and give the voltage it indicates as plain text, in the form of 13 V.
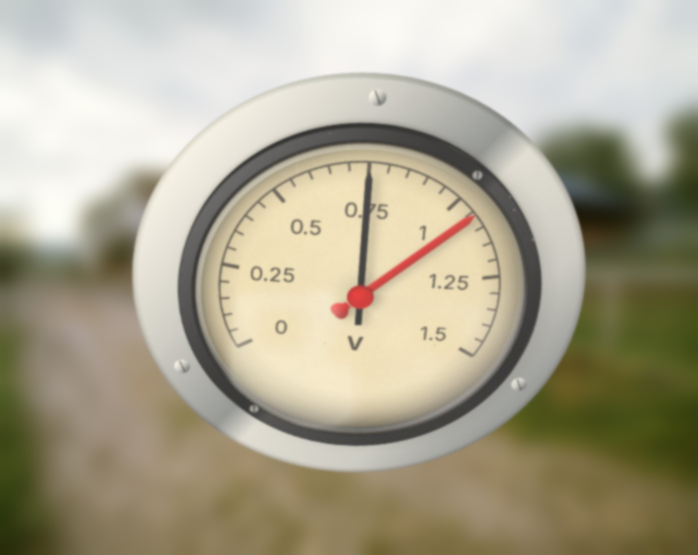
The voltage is 1.05 V
